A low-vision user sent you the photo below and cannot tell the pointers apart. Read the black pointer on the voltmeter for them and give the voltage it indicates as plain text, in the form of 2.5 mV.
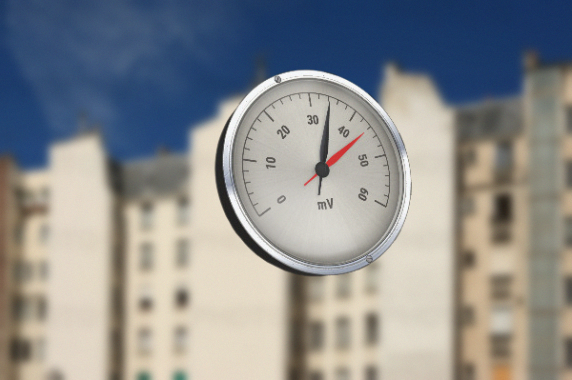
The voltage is 34 mV
